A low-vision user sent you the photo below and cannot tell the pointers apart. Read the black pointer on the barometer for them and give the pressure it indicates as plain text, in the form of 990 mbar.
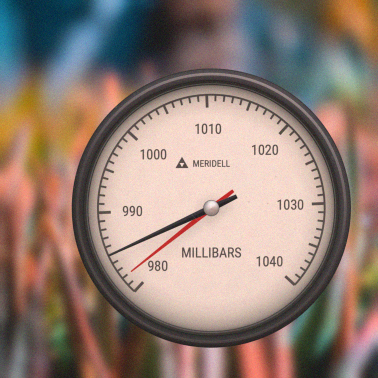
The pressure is 985 mbar
